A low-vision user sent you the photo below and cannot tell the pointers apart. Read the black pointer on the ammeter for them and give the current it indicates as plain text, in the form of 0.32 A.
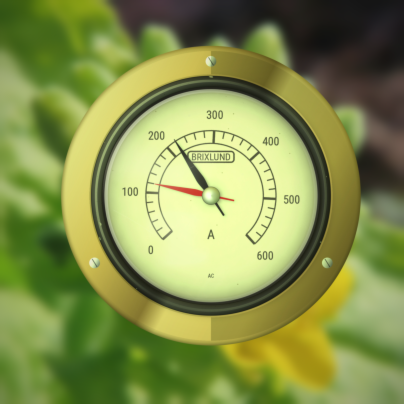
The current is 220 A
